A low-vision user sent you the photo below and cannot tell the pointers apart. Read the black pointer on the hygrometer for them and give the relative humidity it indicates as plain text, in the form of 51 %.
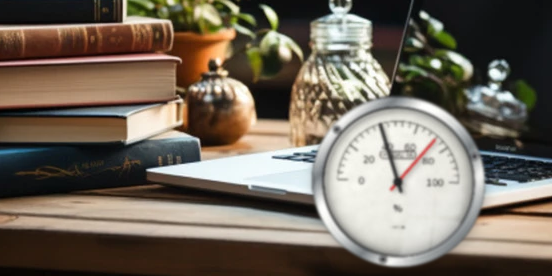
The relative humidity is 40 %
